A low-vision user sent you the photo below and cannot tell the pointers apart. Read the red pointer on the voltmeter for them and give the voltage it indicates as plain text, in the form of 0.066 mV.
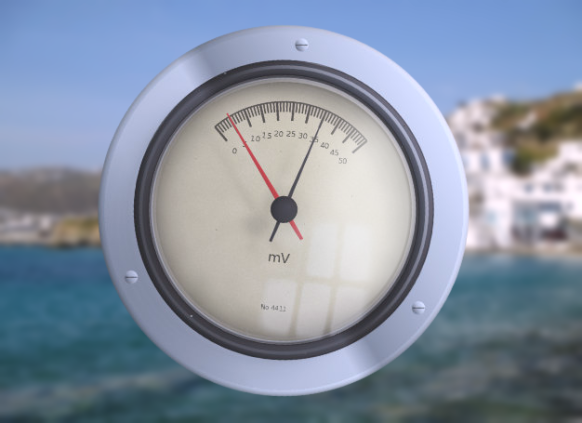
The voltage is 5 mV
